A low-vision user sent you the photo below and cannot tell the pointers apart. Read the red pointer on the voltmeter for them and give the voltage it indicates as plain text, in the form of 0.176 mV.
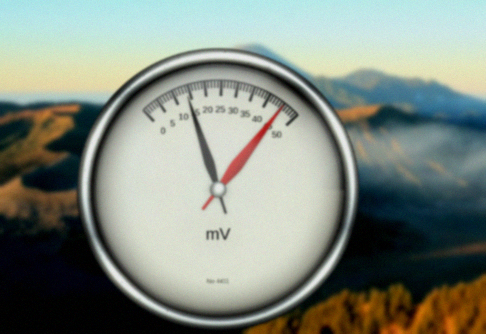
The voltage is 45 mV
